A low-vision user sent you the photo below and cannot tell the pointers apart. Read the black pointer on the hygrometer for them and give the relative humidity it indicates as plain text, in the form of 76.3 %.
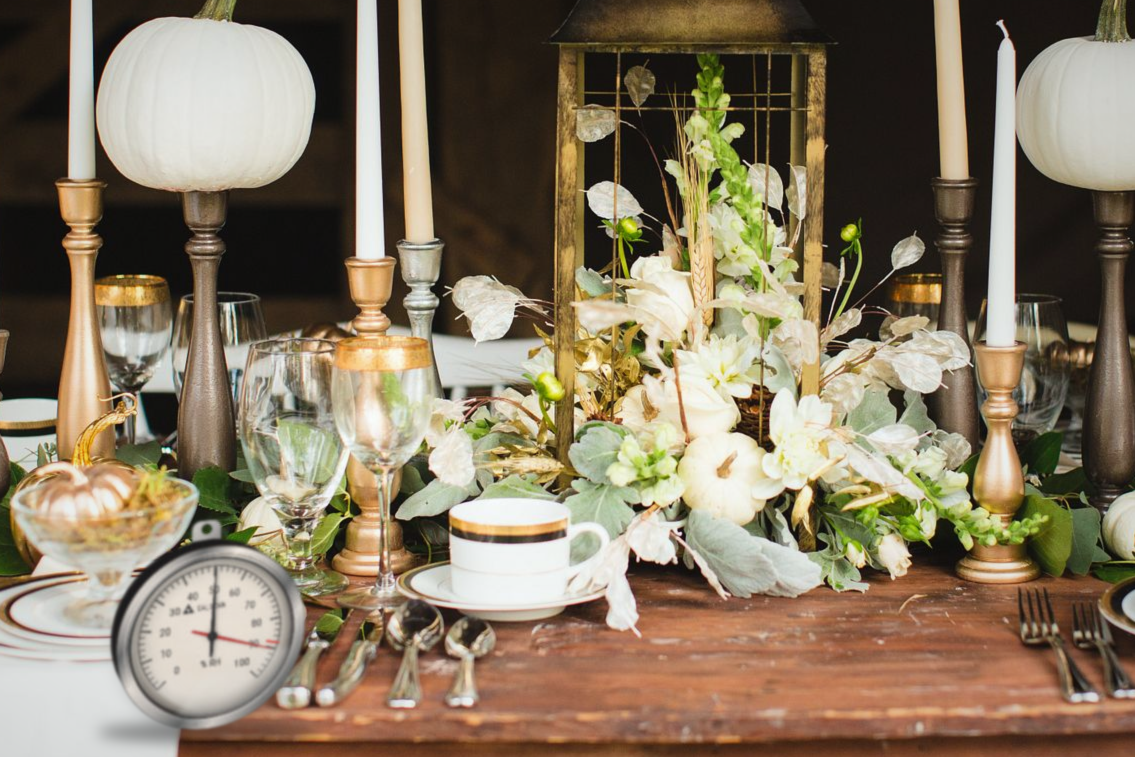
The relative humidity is 50 %
